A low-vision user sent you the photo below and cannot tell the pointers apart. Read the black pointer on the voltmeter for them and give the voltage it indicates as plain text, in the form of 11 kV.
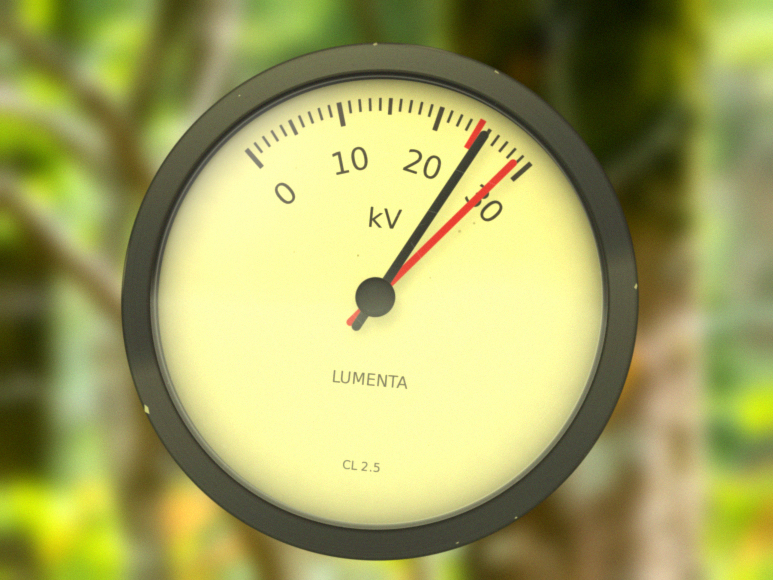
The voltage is 25 kV
